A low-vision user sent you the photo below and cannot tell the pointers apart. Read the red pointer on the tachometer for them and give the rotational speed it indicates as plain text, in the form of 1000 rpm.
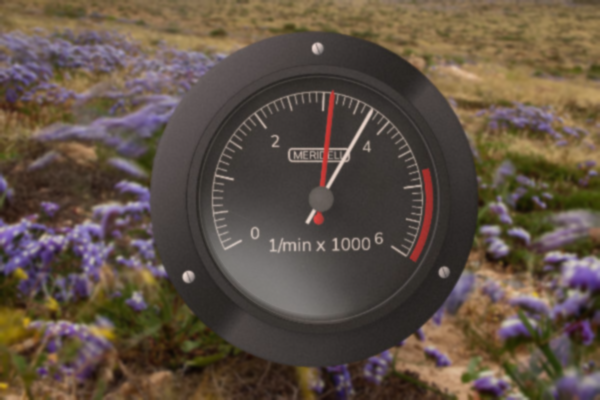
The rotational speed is 3100 rpm
